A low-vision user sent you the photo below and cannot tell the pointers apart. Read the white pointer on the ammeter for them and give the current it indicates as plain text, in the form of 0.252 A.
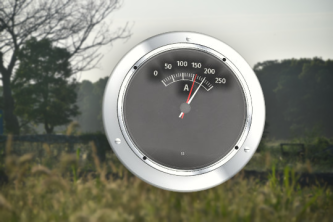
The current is 200 A
